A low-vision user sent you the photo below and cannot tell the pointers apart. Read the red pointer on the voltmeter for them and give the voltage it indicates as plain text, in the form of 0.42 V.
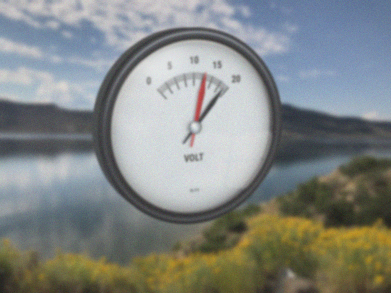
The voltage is 12.5 V
